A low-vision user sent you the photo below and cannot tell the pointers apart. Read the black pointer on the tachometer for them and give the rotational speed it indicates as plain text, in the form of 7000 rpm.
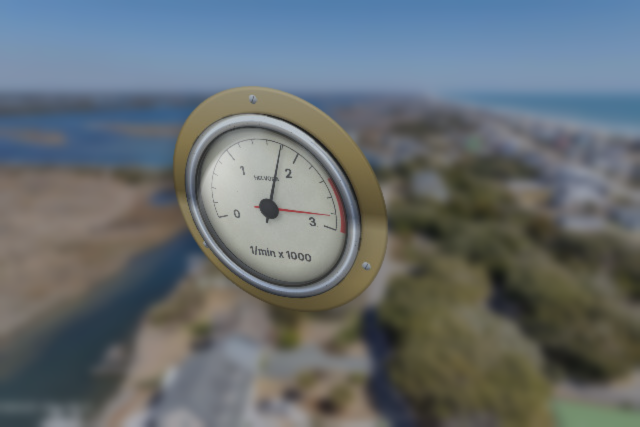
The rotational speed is 1800 rpm
